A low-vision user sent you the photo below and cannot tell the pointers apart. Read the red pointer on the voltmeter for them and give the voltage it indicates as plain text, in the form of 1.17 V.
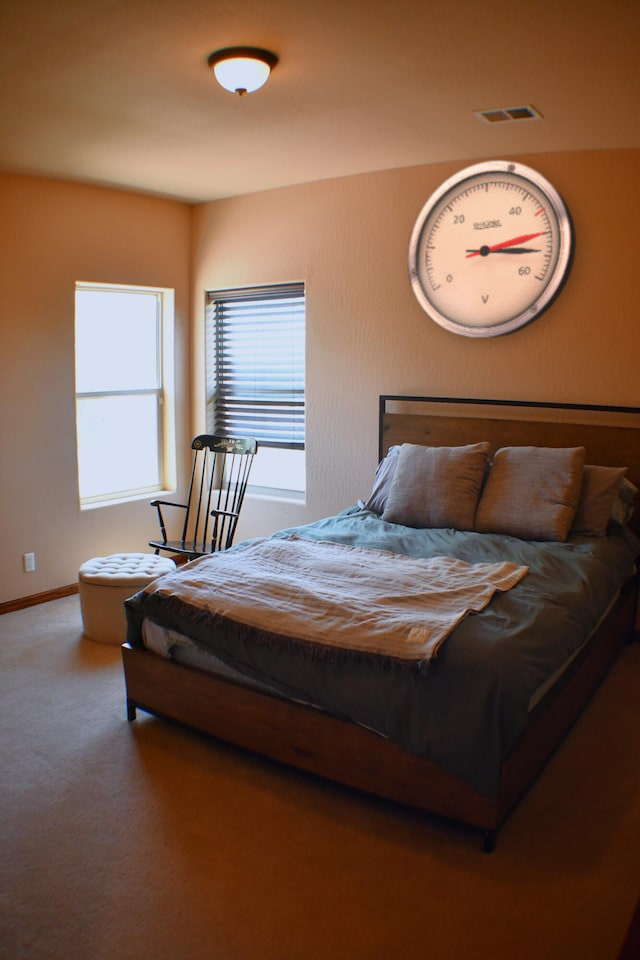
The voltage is 50 V
